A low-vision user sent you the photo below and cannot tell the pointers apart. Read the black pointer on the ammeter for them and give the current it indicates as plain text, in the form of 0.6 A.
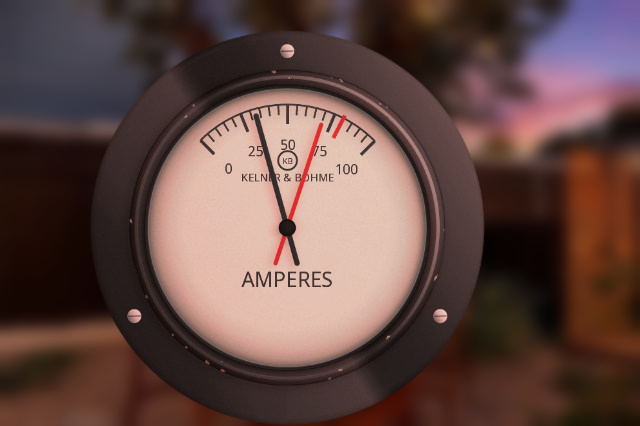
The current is 32.5 A
